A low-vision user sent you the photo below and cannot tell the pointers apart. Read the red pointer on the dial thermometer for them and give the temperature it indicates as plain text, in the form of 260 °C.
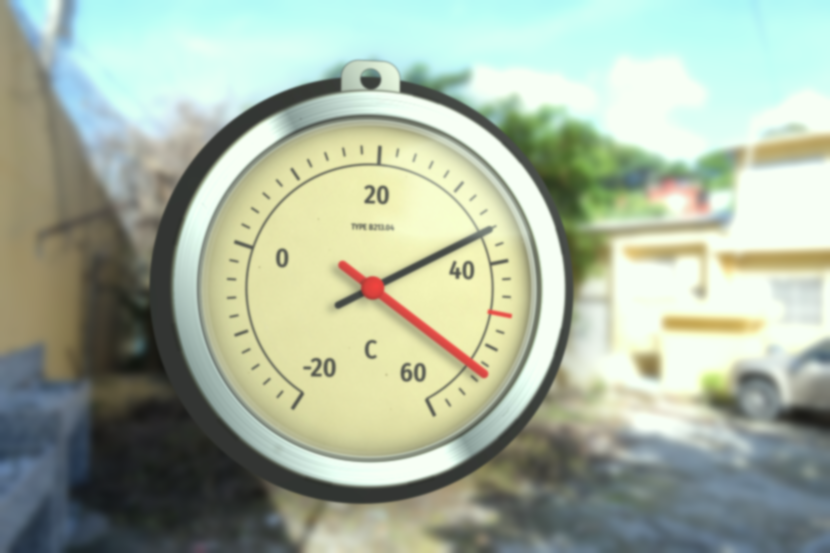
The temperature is 53 °C
